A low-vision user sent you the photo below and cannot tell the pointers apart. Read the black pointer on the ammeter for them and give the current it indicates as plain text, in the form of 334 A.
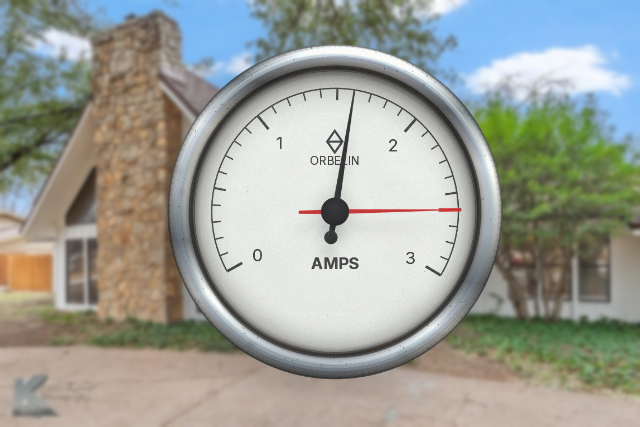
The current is 1.6 A
